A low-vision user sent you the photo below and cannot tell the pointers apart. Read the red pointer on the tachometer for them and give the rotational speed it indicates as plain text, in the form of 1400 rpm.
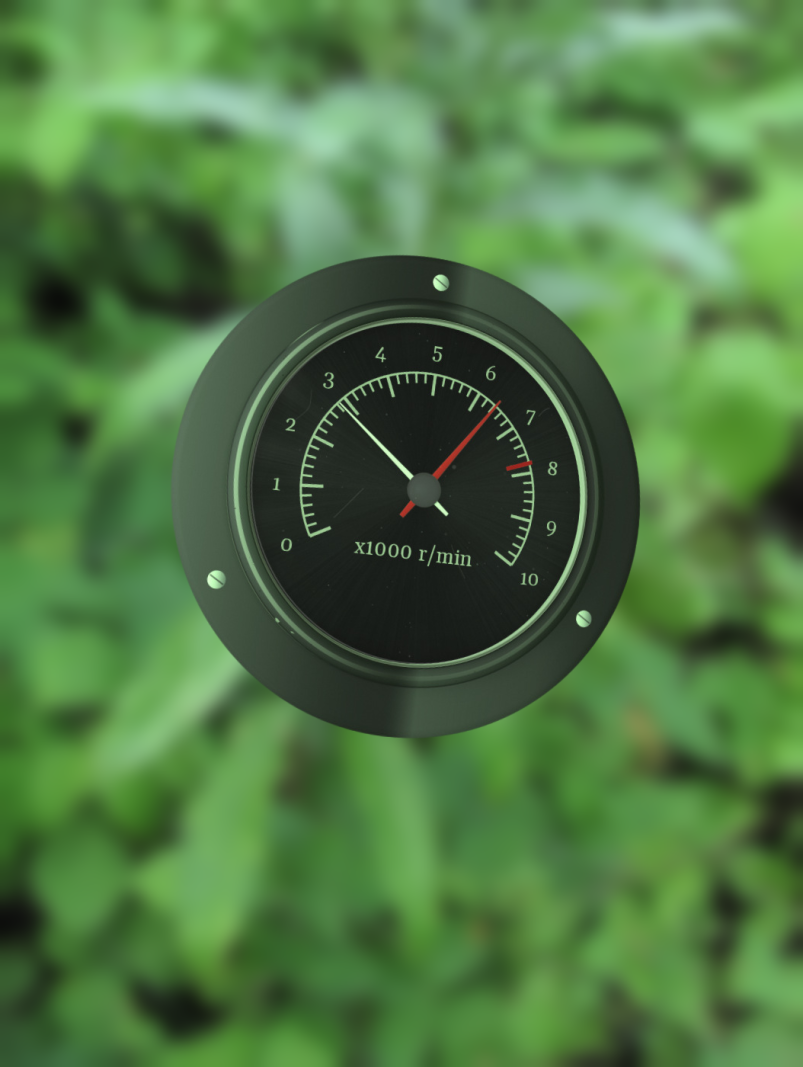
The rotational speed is 6400 rpm
